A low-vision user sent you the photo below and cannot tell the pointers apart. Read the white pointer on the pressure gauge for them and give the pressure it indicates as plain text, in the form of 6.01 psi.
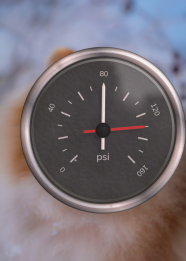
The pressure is 80 psi
